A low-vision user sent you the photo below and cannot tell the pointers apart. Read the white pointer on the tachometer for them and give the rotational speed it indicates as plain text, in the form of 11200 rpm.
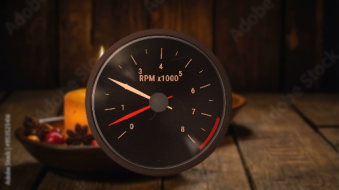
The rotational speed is 2000 rpm
